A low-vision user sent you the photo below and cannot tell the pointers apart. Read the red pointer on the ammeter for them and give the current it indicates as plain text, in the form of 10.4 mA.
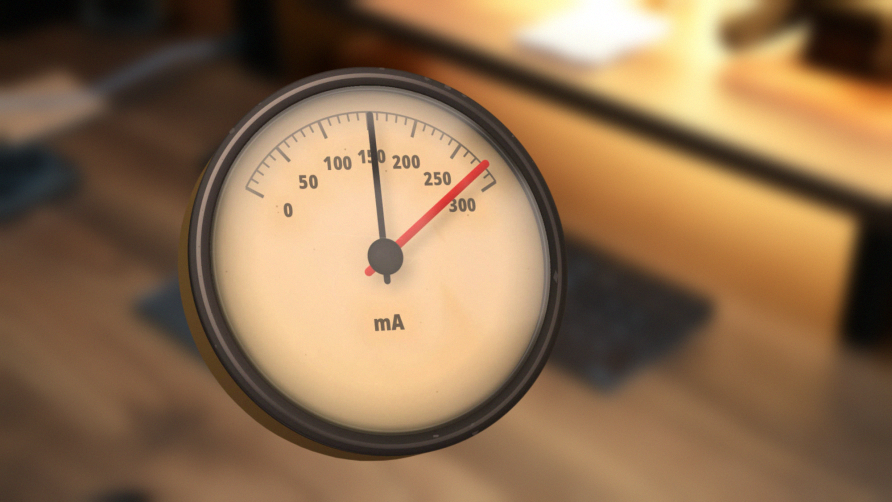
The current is 280 mA
